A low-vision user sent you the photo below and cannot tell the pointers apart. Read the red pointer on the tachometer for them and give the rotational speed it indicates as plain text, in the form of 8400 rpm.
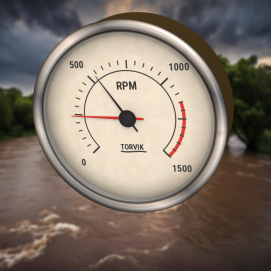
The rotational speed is 250 rpm
